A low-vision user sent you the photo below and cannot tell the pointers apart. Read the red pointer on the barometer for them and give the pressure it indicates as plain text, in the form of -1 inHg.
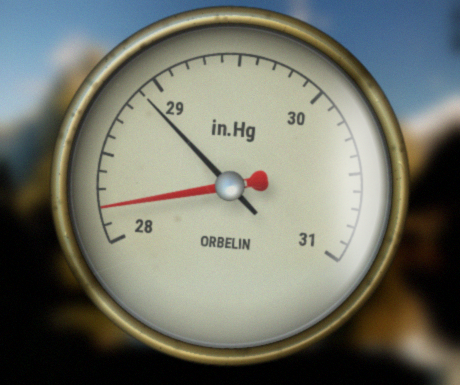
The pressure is 28.2 inHg
